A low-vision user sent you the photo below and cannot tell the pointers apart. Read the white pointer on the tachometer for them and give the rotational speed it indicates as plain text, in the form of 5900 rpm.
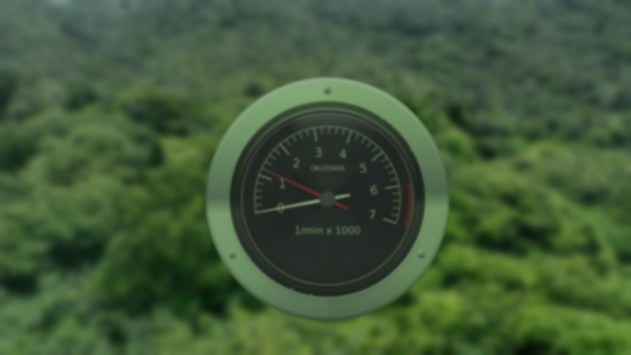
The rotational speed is 0 rpm
